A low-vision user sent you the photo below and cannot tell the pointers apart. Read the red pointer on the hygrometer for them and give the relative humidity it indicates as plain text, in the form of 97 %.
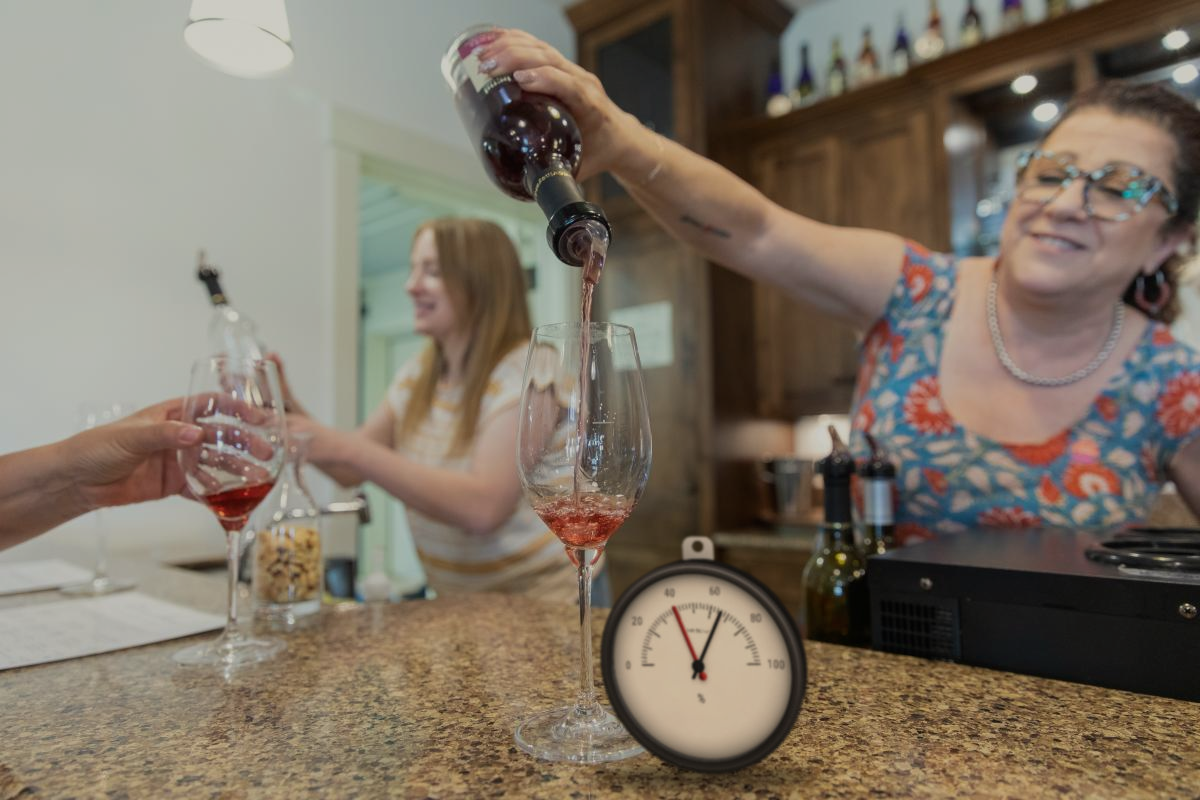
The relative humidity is 40 %
